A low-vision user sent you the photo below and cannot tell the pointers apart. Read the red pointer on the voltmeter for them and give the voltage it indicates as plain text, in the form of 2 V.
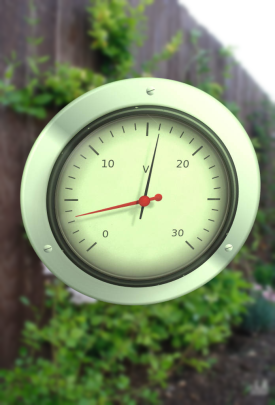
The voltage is 3.5 V
